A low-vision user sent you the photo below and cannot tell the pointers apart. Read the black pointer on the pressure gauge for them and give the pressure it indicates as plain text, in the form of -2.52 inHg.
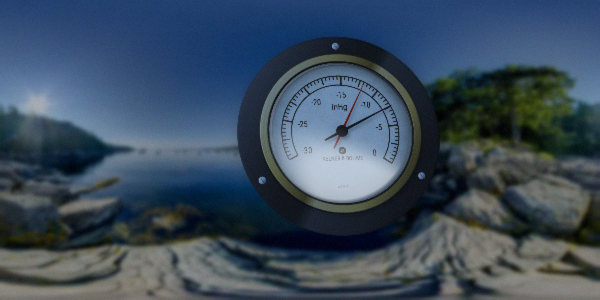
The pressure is -7.5 inHg
